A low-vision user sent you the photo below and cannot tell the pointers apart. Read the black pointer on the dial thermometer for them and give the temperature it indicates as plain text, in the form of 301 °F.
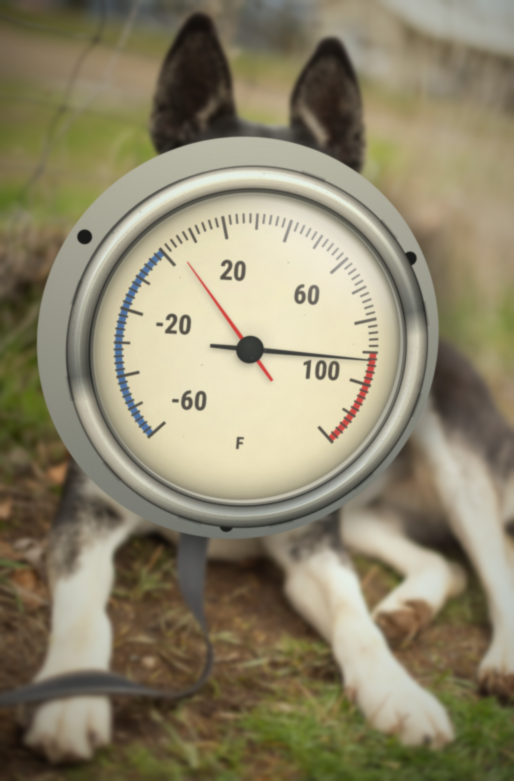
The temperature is 92 °F
